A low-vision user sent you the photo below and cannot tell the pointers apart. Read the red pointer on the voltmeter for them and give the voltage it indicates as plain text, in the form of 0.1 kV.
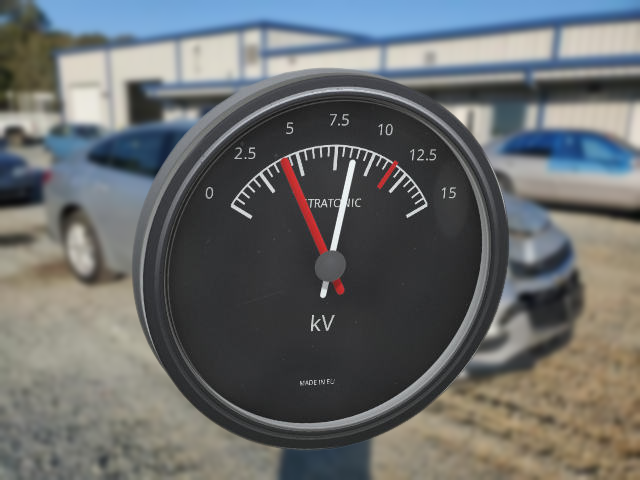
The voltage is 4 kV
